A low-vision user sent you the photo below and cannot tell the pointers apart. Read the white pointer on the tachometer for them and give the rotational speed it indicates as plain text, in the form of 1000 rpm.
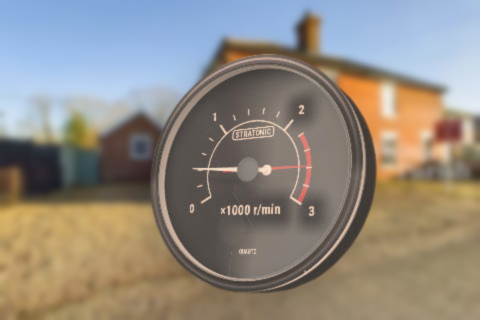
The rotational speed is 400 rpm
